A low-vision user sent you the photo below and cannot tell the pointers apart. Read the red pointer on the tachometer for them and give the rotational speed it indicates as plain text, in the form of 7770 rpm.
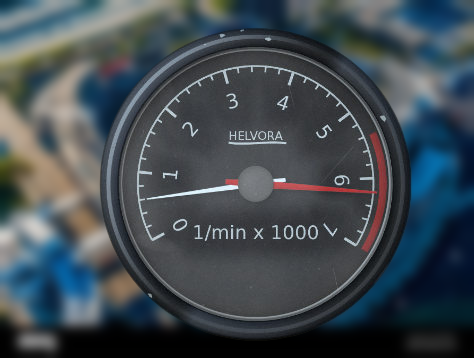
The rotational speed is 6200 rpm
